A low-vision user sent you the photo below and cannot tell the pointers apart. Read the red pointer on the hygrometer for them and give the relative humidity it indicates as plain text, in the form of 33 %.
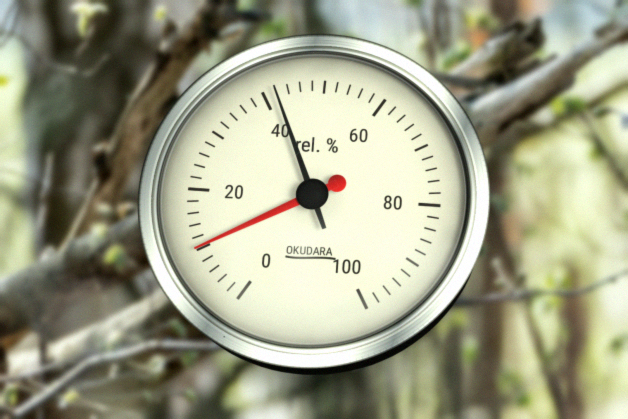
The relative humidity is 10 %
